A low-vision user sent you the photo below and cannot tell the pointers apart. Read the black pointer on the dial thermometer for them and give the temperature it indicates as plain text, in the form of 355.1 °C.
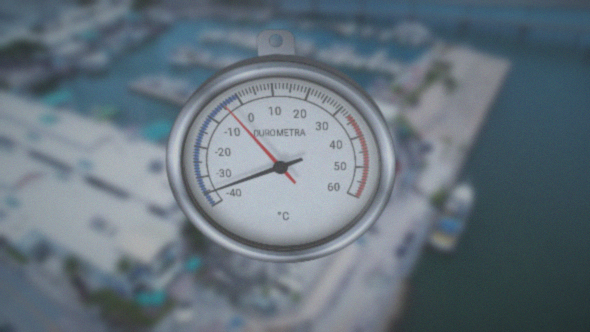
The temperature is -35 °C
